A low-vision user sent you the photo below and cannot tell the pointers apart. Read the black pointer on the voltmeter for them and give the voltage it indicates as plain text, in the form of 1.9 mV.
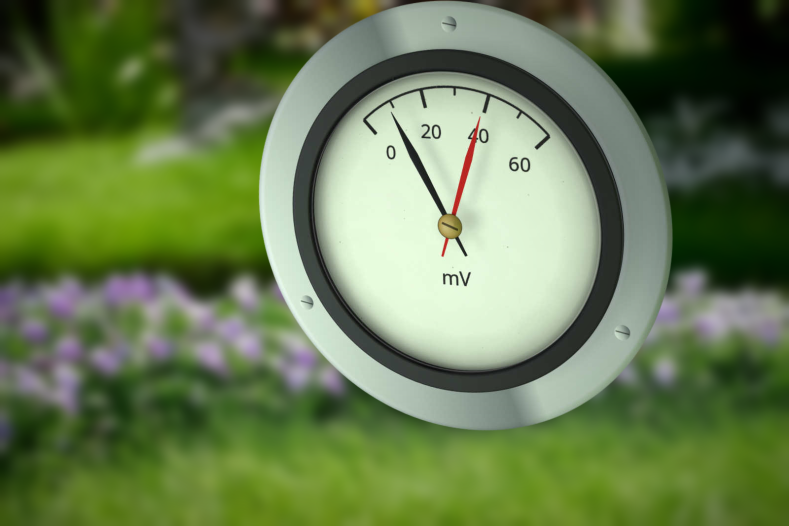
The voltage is 10 mV
